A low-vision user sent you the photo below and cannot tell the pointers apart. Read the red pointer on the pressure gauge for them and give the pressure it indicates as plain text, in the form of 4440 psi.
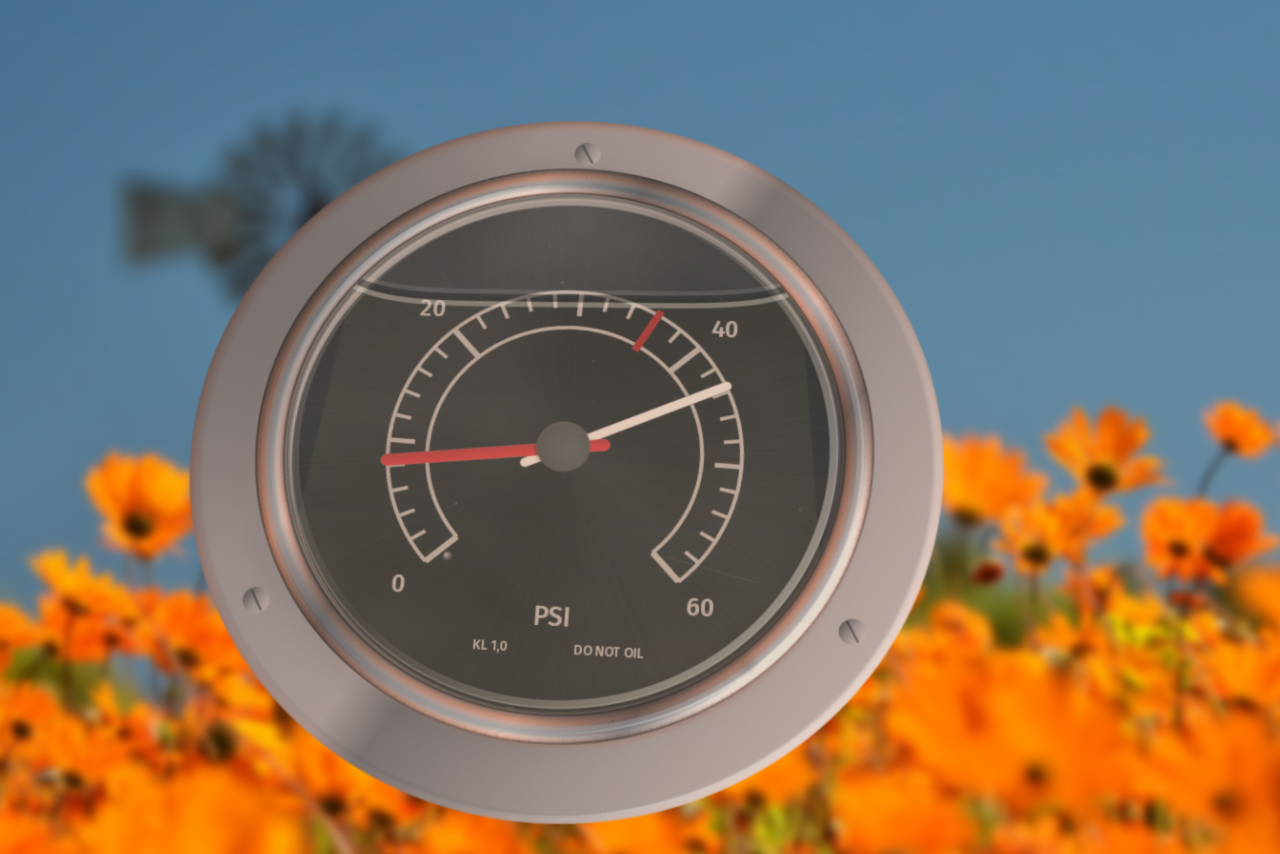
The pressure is 8 psi
